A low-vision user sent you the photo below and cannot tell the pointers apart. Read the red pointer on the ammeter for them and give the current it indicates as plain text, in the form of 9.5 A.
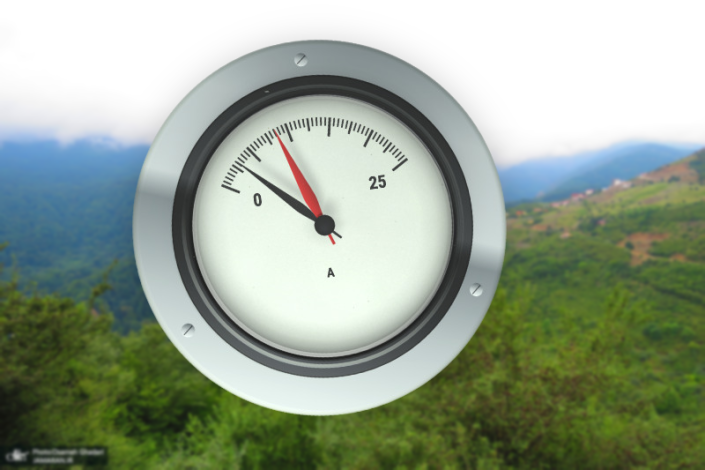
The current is 8.5 A
